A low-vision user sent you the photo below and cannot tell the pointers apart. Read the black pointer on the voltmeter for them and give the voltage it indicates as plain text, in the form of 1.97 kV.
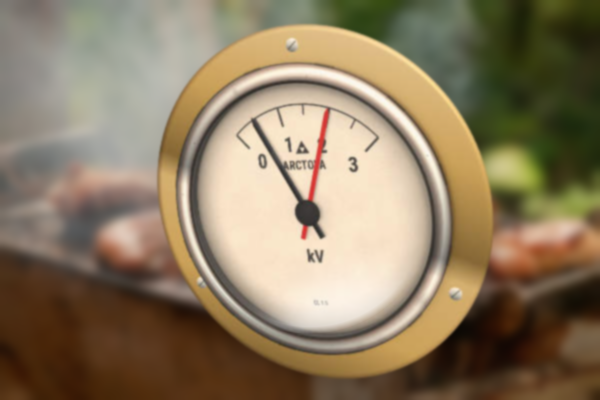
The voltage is 0.5 kV
